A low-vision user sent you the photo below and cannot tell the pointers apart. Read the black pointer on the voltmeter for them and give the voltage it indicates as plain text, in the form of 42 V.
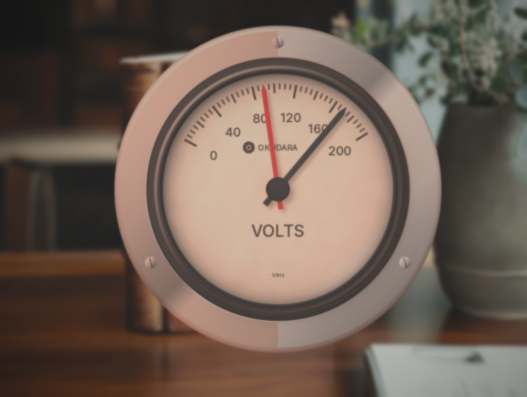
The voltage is 170 V
